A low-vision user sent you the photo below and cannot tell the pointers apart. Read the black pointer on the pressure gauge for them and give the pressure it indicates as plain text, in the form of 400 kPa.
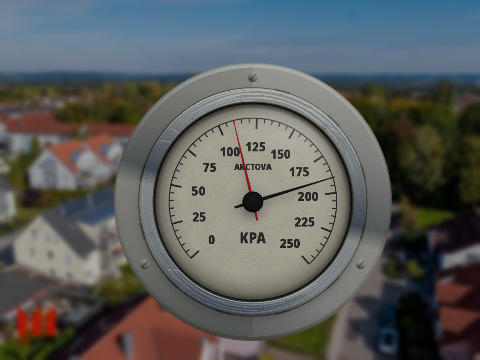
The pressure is 190 kPa
